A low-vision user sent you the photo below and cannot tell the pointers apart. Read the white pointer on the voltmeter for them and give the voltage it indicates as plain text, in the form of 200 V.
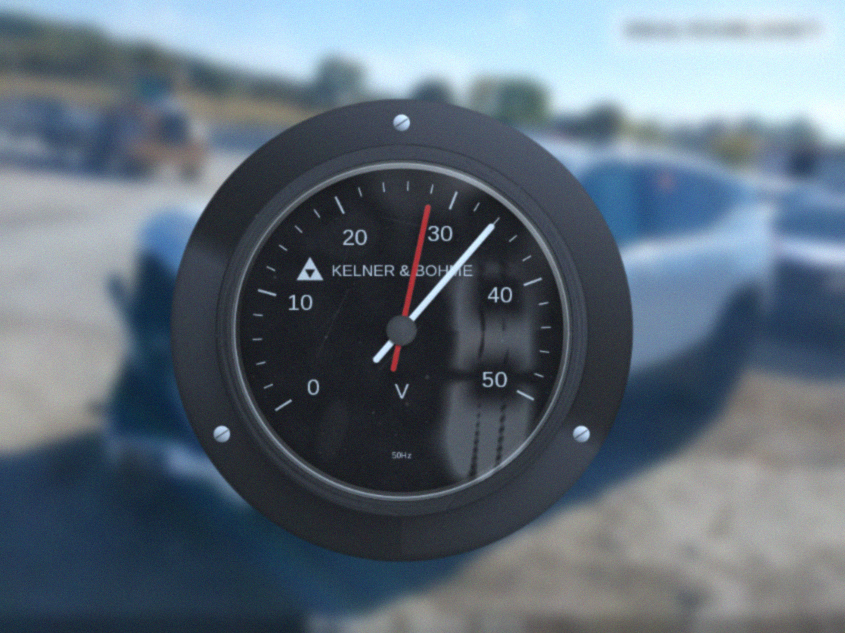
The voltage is 34 V
